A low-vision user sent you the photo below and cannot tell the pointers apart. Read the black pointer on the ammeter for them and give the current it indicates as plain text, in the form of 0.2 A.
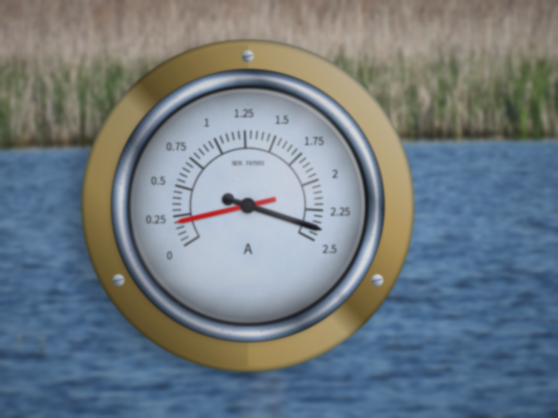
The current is 2.4 A
